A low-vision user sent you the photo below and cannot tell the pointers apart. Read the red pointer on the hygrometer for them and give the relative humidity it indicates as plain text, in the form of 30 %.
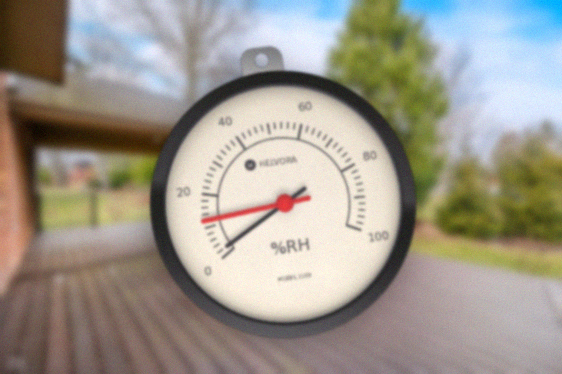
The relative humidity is 12 %
